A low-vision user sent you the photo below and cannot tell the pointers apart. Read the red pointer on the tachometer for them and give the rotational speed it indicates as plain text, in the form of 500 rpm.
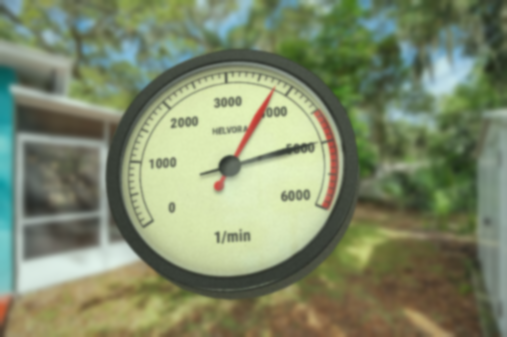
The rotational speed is 3800 rpm
